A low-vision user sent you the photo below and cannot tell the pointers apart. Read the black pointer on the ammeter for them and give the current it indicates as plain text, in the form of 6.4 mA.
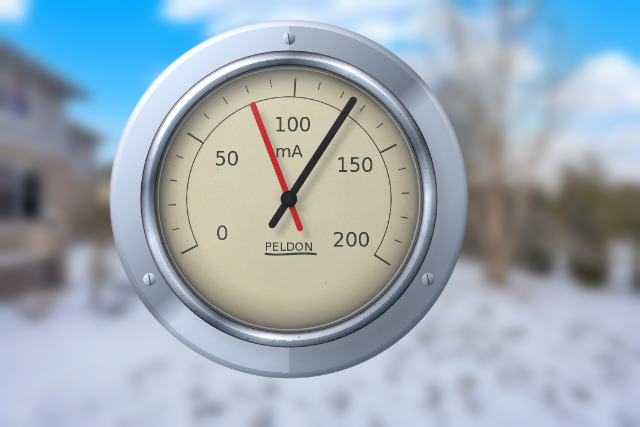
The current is 125 mA
